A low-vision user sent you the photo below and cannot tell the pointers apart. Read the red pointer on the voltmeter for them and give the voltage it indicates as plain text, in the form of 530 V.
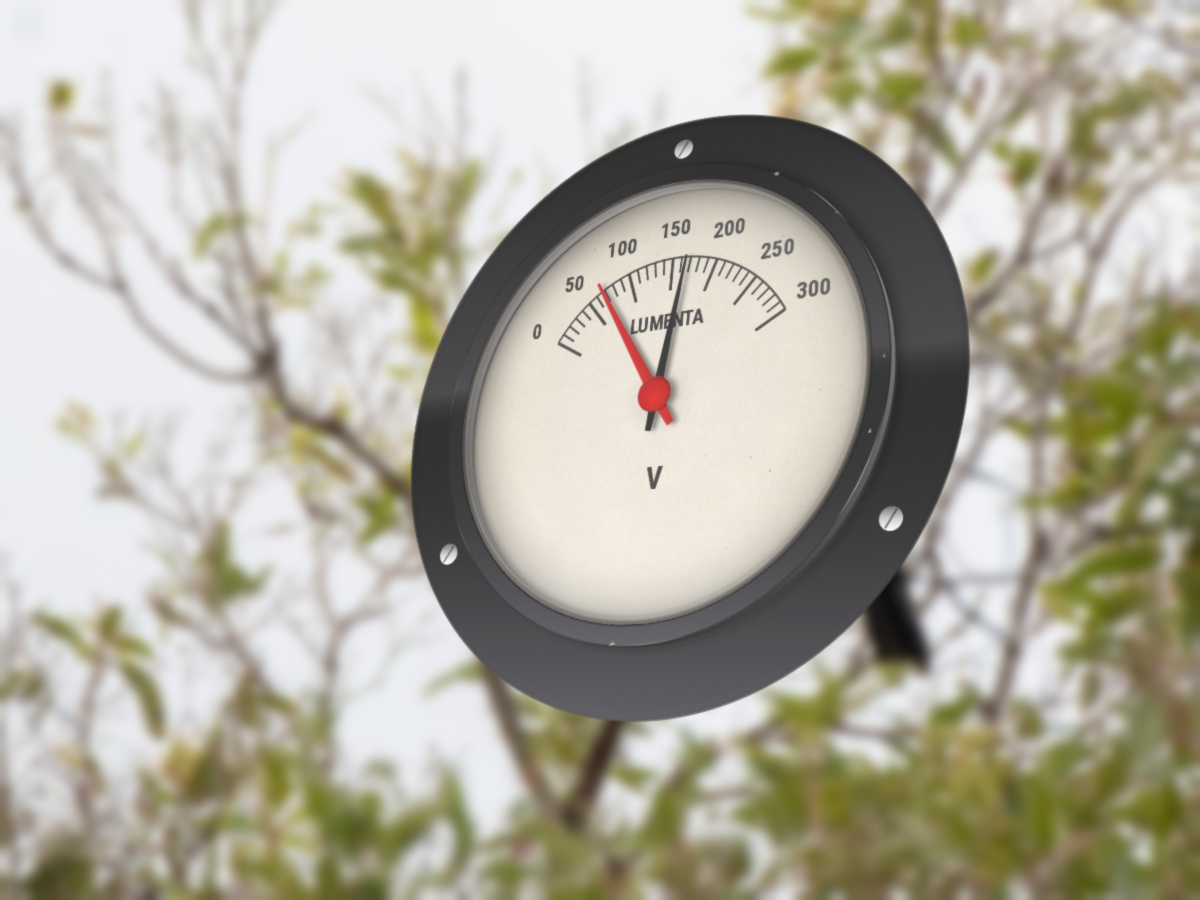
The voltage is 70 V
